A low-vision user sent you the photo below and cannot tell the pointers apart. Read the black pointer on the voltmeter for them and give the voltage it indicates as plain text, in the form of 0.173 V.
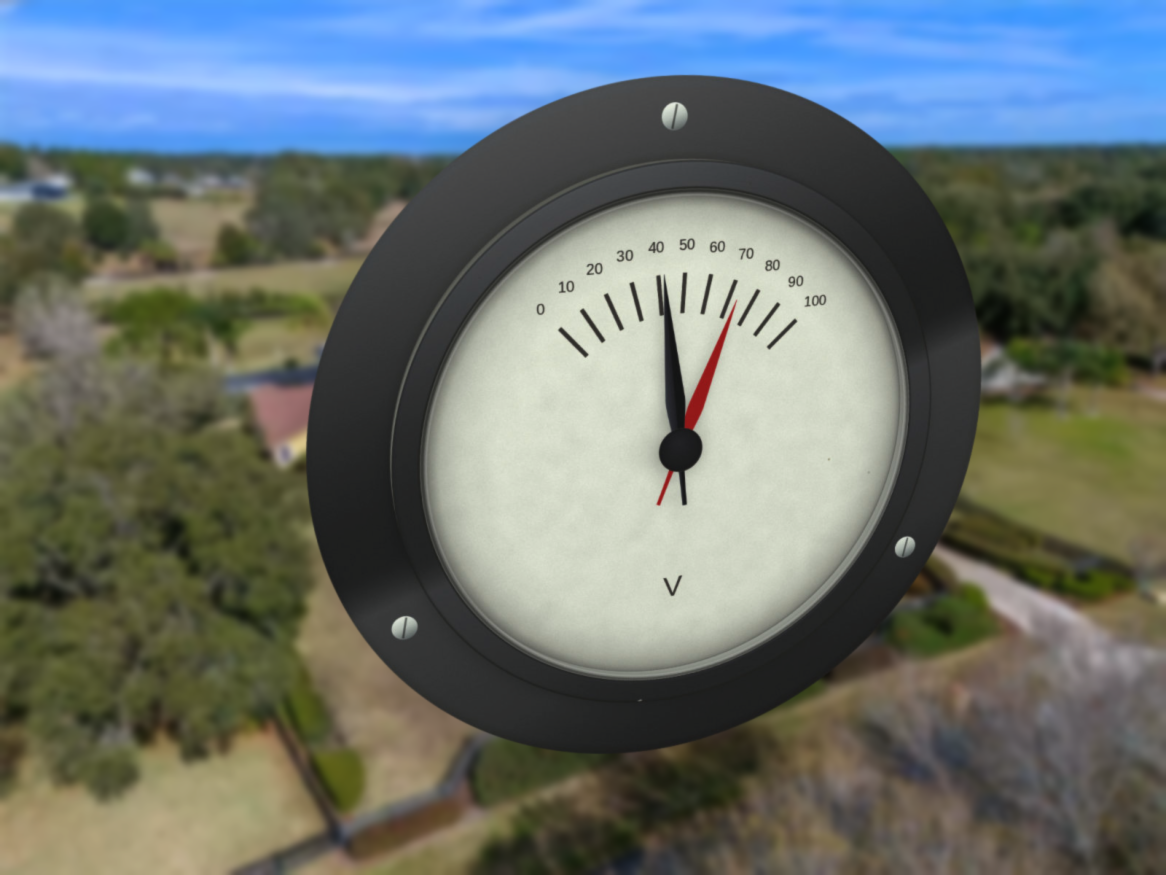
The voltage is 40 V
